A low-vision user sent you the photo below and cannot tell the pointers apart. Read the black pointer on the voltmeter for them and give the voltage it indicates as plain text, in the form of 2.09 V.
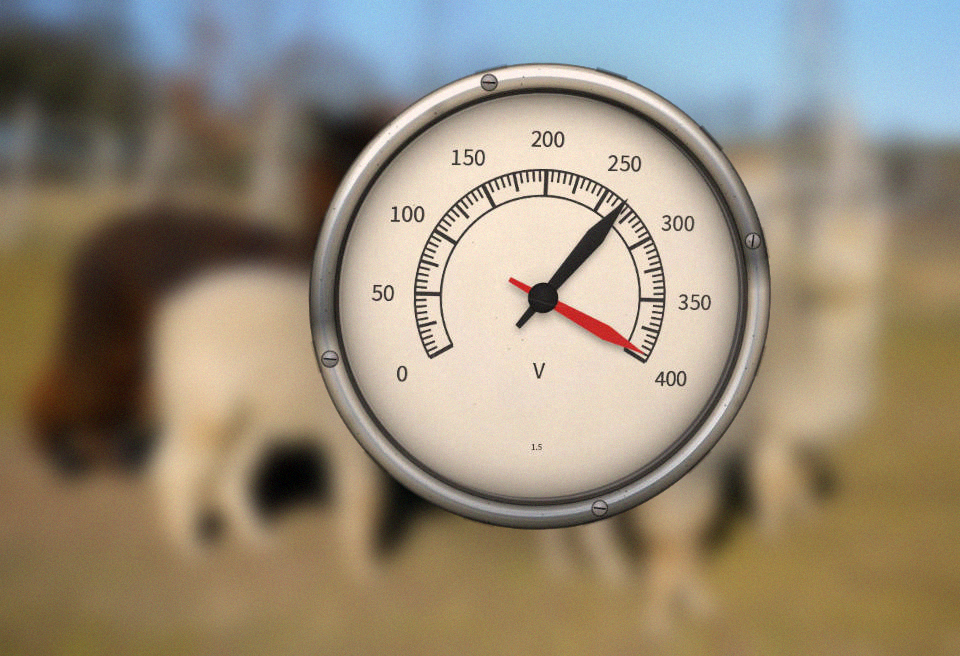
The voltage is 265 V
